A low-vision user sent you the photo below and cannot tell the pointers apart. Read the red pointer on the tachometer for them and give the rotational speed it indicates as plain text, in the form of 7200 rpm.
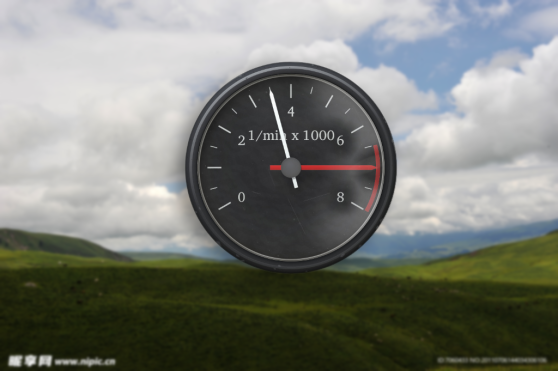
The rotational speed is 7000 rpm
